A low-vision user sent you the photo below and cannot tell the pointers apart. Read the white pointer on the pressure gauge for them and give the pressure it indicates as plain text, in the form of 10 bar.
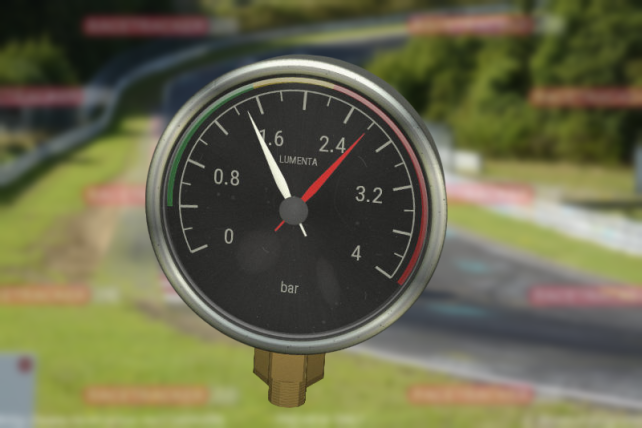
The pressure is 1.5 bar
